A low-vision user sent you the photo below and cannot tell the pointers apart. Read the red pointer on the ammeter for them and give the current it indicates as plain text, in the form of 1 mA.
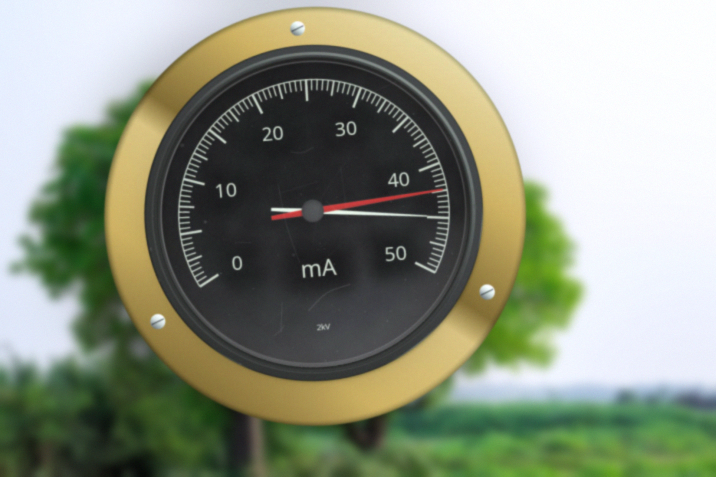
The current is 42.5 mA
